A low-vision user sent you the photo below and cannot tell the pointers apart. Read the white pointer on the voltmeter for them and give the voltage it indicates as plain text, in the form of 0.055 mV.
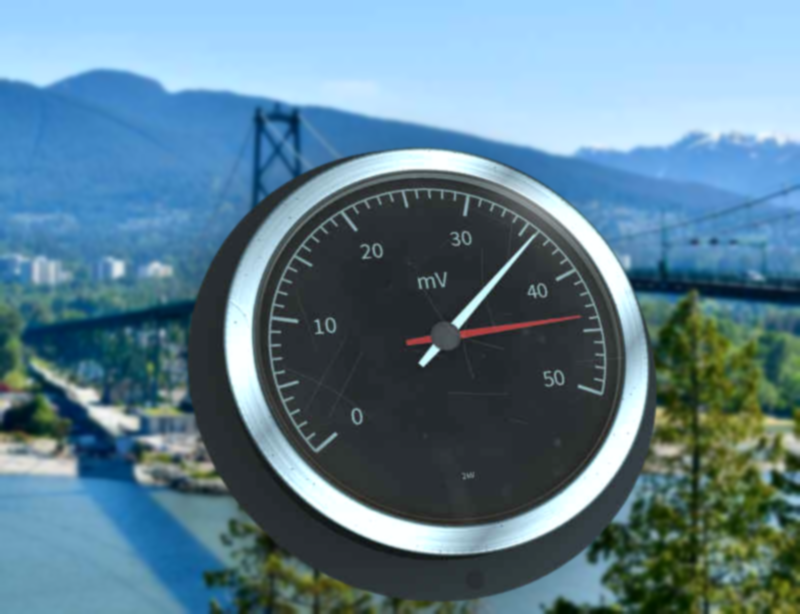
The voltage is 36 mV
